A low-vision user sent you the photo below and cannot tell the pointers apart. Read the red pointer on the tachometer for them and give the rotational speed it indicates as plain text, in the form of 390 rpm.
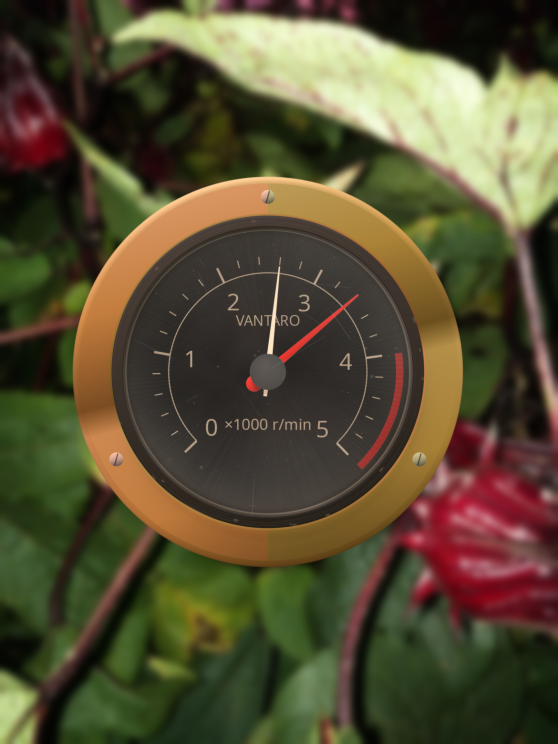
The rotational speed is 3400 rpm
